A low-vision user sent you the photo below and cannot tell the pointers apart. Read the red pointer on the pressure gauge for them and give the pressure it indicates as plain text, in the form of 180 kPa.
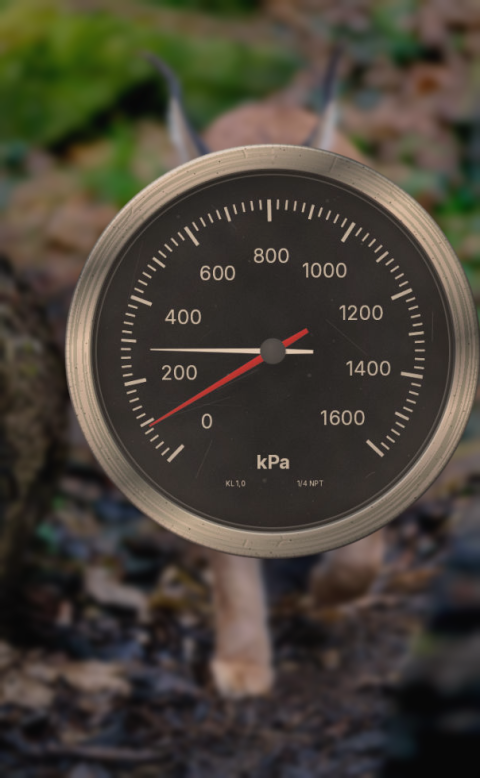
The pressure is 90 kPa
